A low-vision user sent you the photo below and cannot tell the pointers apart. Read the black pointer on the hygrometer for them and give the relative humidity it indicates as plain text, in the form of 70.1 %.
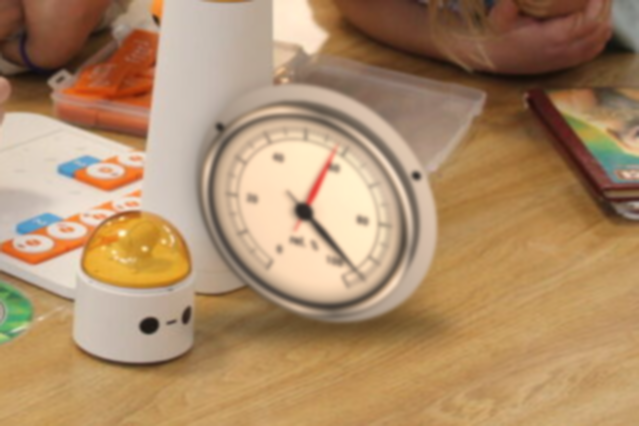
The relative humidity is 95 %
